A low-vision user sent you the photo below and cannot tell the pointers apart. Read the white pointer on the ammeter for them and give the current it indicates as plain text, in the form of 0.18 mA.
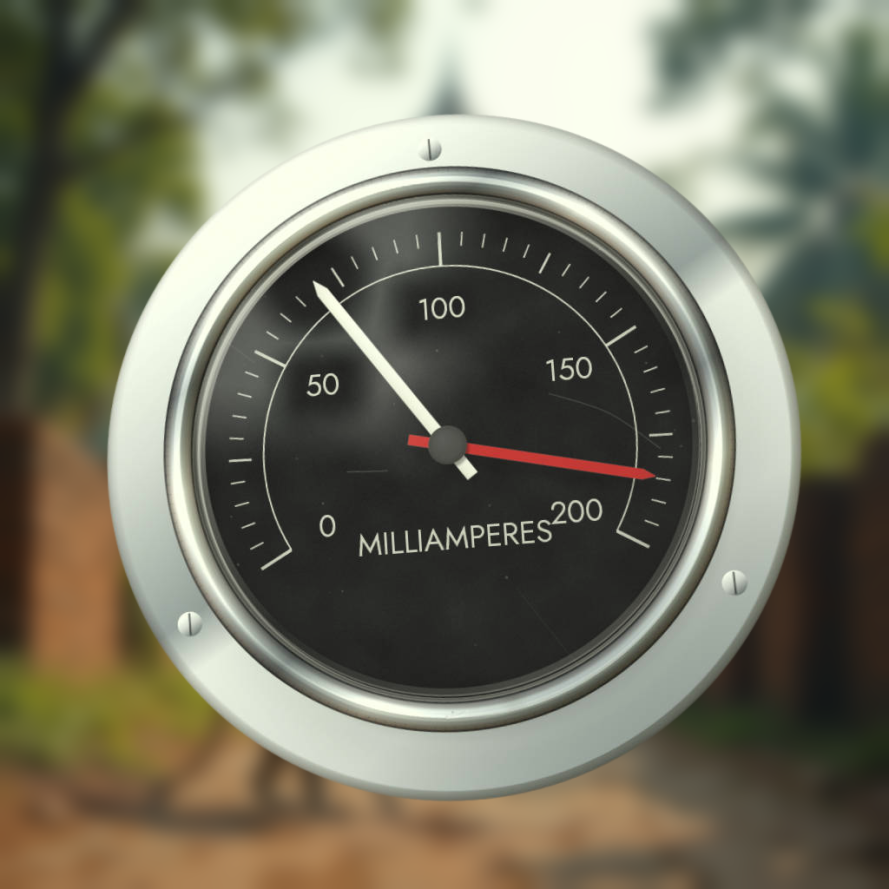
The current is 70 mA
